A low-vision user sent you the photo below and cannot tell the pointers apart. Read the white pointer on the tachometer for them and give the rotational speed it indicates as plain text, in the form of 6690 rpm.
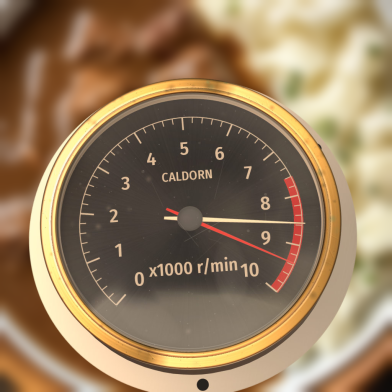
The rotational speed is 8600 rpm
